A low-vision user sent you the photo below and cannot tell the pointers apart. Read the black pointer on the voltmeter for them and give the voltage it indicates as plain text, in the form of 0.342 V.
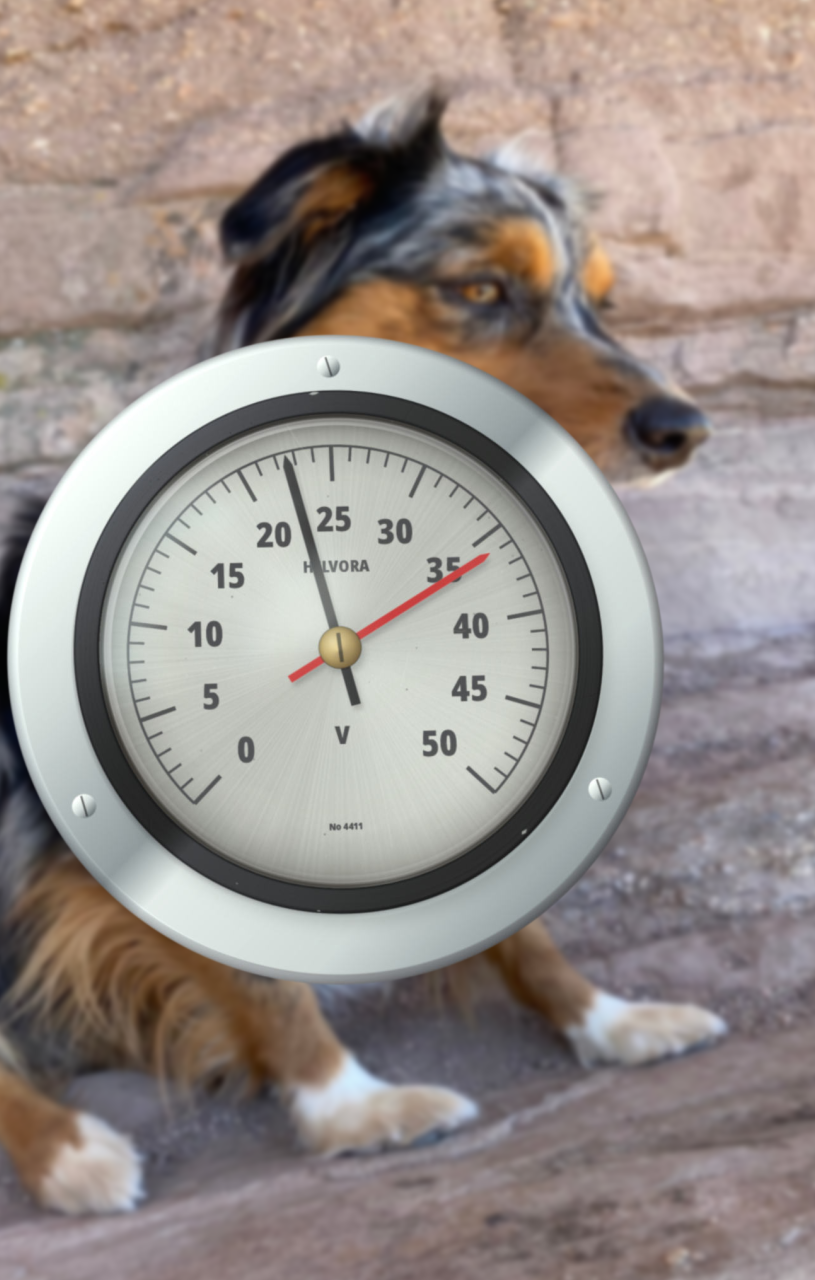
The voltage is 22.5 V
